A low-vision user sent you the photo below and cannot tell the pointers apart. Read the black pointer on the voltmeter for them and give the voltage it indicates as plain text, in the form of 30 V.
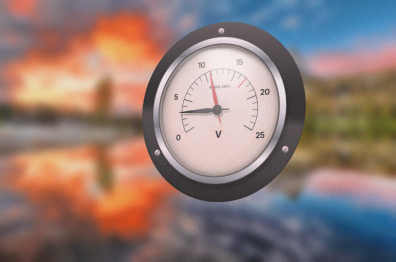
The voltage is 3 V
